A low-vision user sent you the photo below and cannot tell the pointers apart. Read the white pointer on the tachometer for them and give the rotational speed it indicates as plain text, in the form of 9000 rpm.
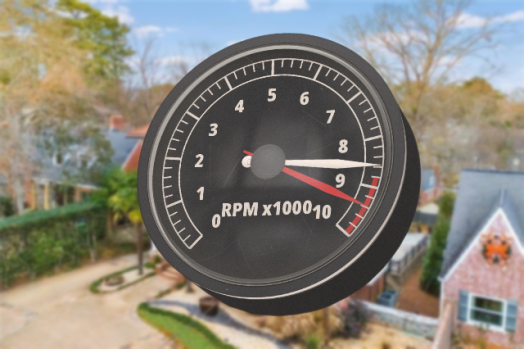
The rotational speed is 8600 rpm
